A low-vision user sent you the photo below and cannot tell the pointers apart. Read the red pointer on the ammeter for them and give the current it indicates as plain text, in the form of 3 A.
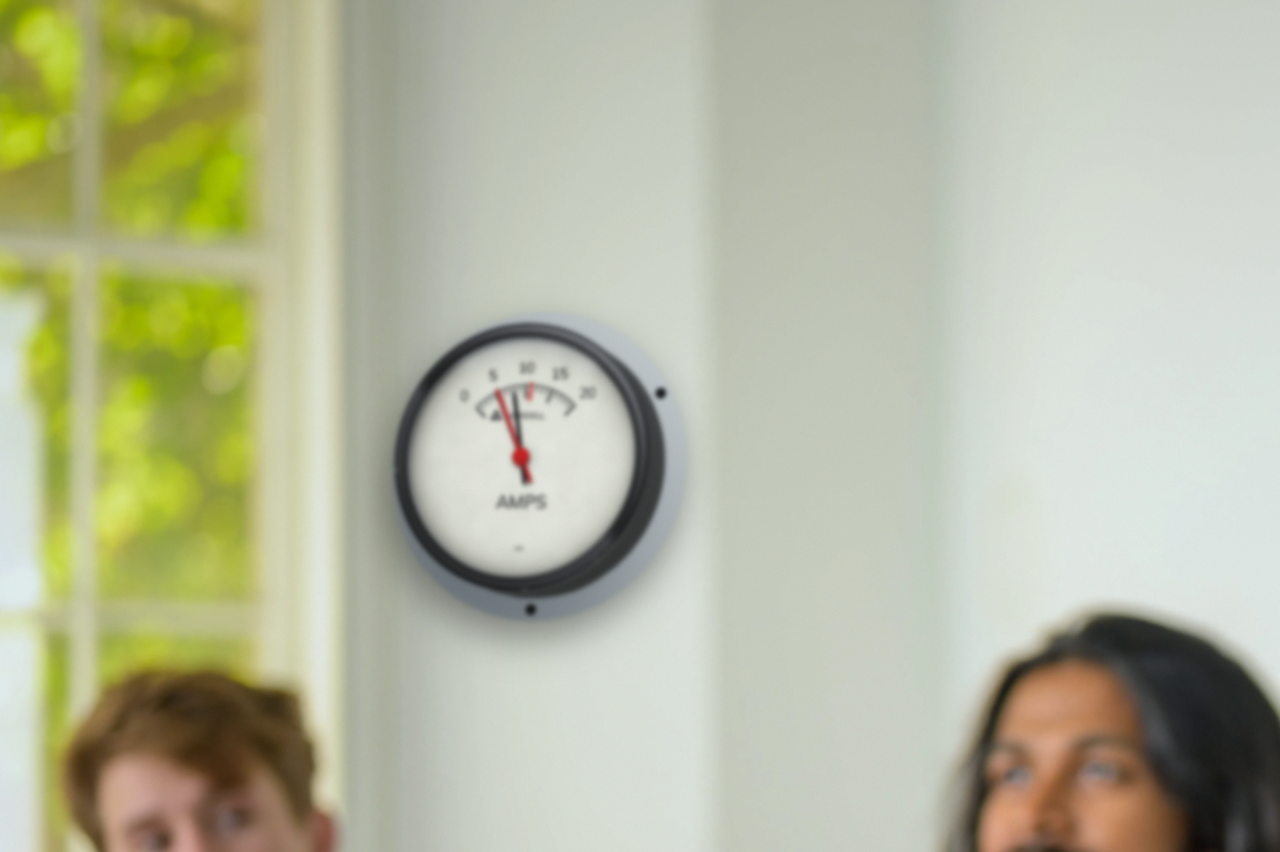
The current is 5 A
